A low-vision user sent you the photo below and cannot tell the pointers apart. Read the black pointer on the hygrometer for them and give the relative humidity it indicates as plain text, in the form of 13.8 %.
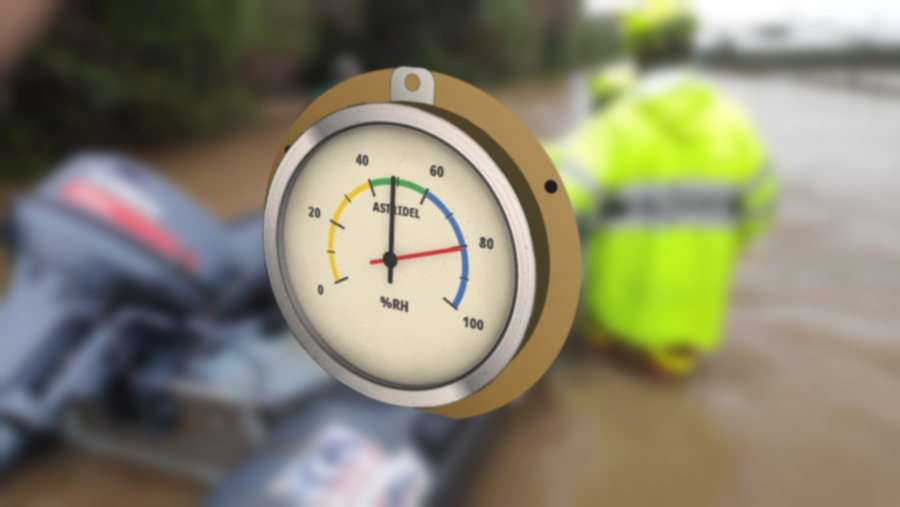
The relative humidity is 50 %
